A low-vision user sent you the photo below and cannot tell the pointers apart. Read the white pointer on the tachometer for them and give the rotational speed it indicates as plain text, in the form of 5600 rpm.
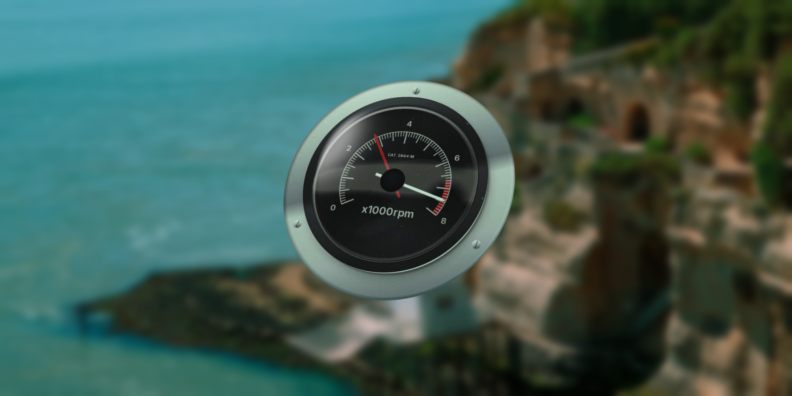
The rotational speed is 7500 rpm
